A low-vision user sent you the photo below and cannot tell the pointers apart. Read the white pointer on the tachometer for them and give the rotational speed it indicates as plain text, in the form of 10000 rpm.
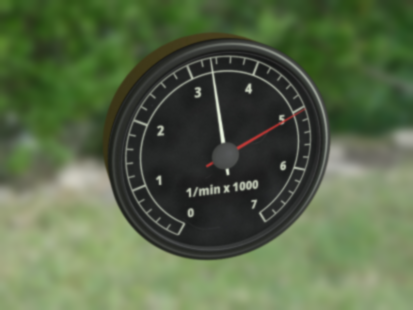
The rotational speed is 3300 rpm
